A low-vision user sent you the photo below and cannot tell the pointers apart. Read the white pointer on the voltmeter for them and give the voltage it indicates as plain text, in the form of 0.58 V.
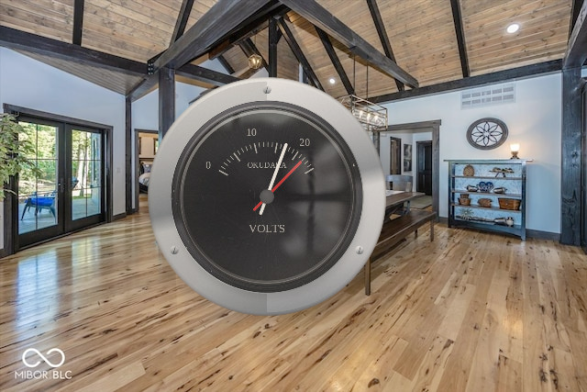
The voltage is 17 V
